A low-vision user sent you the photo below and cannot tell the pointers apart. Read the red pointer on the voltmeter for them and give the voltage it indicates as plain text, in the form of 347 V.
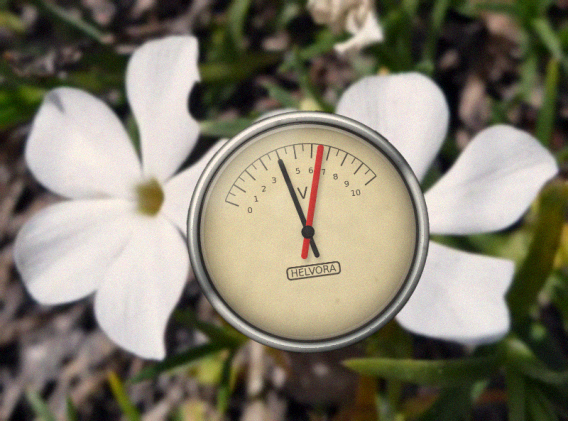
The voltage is 6.5 V
